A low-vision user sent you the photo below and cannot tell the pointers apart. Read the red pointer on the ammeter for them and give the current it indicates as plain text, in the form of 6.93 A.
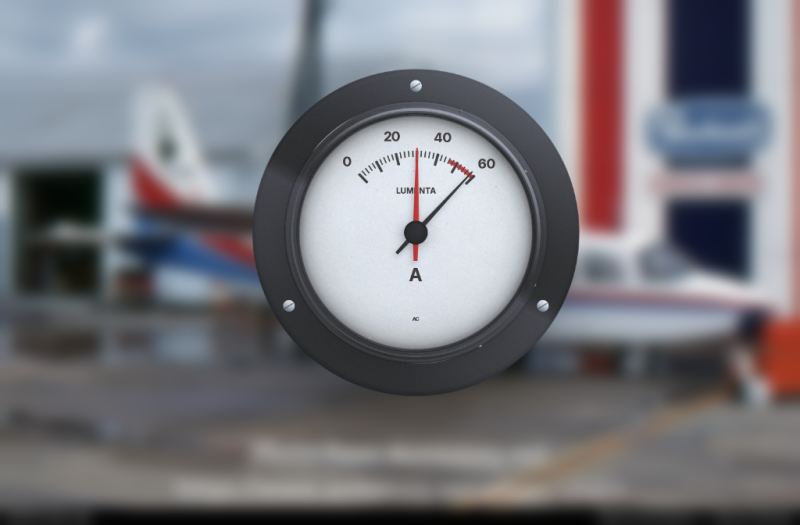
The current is 30 A
